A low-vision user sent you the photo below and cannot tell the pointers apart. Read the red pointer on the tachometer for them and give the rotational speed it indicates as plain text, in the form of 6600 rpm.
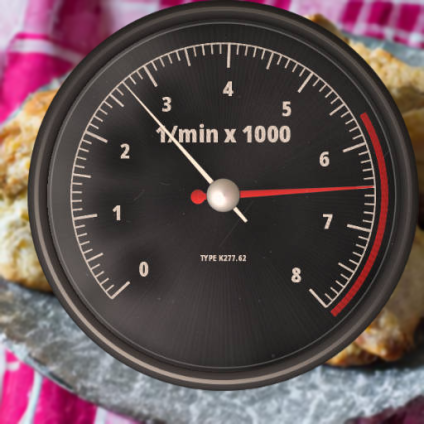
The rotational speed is 6500 rpm
